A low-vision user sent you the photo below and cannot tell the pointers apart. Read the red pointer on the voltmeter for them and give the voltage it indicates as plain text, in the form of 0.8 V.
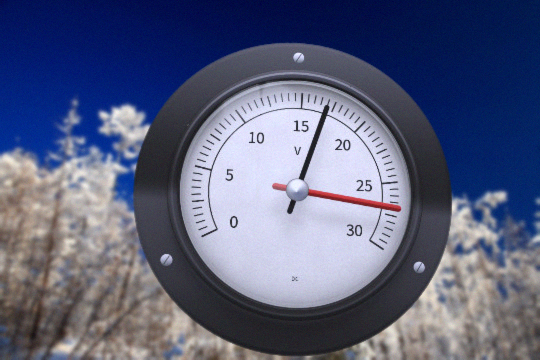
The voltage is 27 V
